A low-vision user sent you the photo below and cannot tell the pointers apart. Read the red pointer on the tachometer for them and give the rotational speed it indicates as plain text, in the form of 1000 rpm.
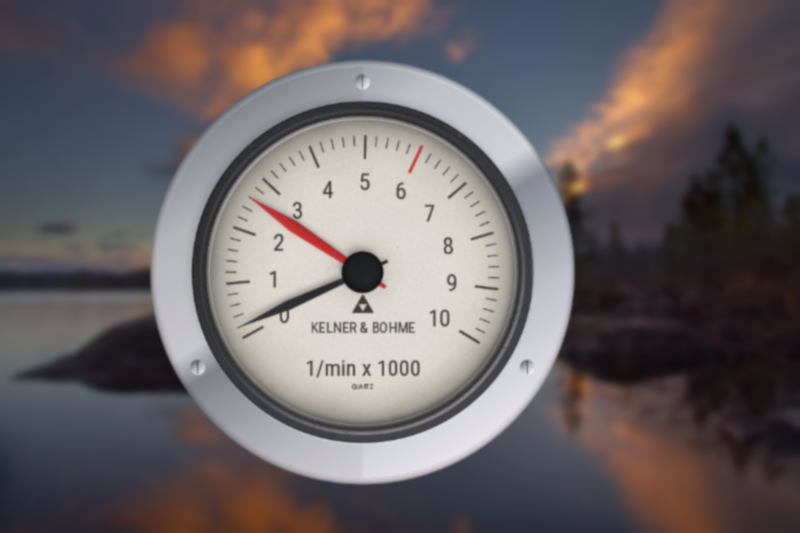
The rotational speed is 2600 rpm
